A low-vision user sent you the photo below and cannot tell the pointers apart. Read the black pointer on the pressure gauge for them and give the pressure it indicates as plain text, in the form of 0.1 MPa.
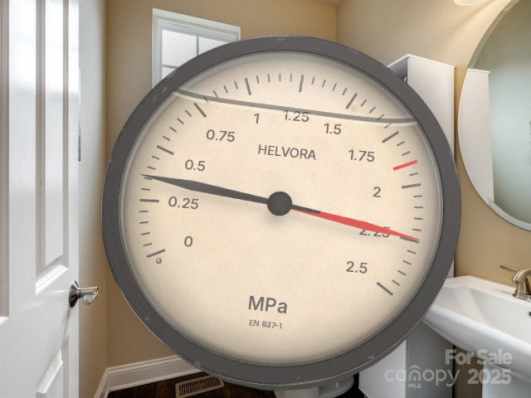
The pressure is 0.35 MPa
